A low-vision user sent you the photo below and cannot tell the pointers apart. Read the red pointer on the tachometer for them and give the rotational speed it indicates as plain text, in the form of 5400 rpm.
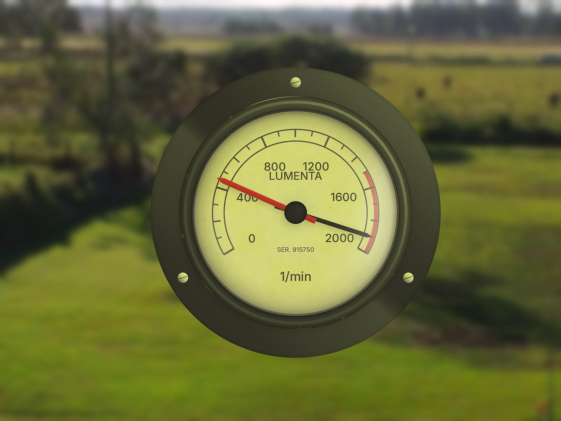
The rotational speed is 450 rpm
